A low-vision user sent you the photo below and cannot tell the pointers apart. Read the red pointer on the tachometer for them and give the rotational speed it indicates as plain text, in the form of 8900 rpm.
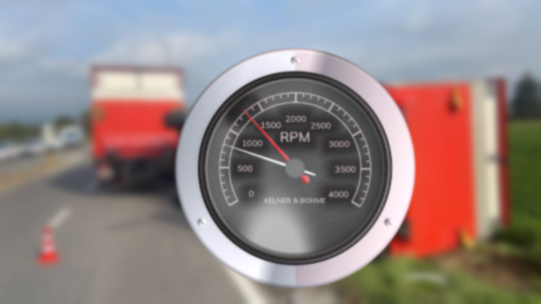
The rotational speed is 1300 rpm
